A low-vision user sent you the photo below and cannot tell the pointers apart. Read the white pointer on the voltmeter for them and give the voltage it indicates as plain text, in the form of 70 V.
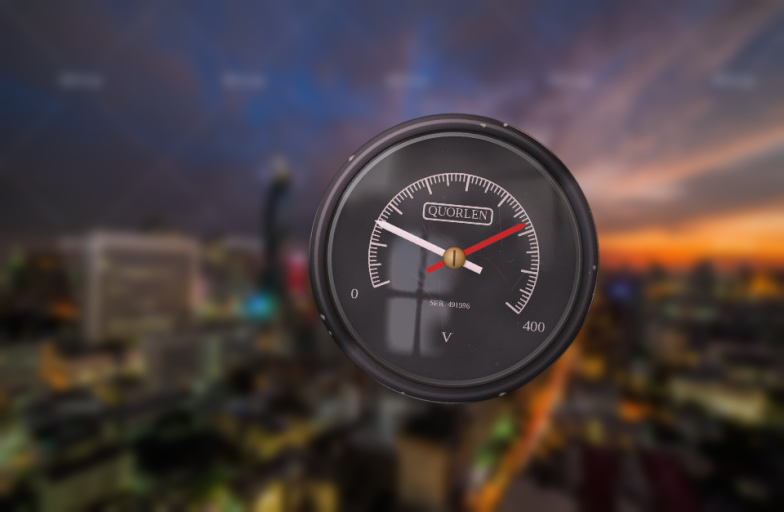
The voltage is 75 V
